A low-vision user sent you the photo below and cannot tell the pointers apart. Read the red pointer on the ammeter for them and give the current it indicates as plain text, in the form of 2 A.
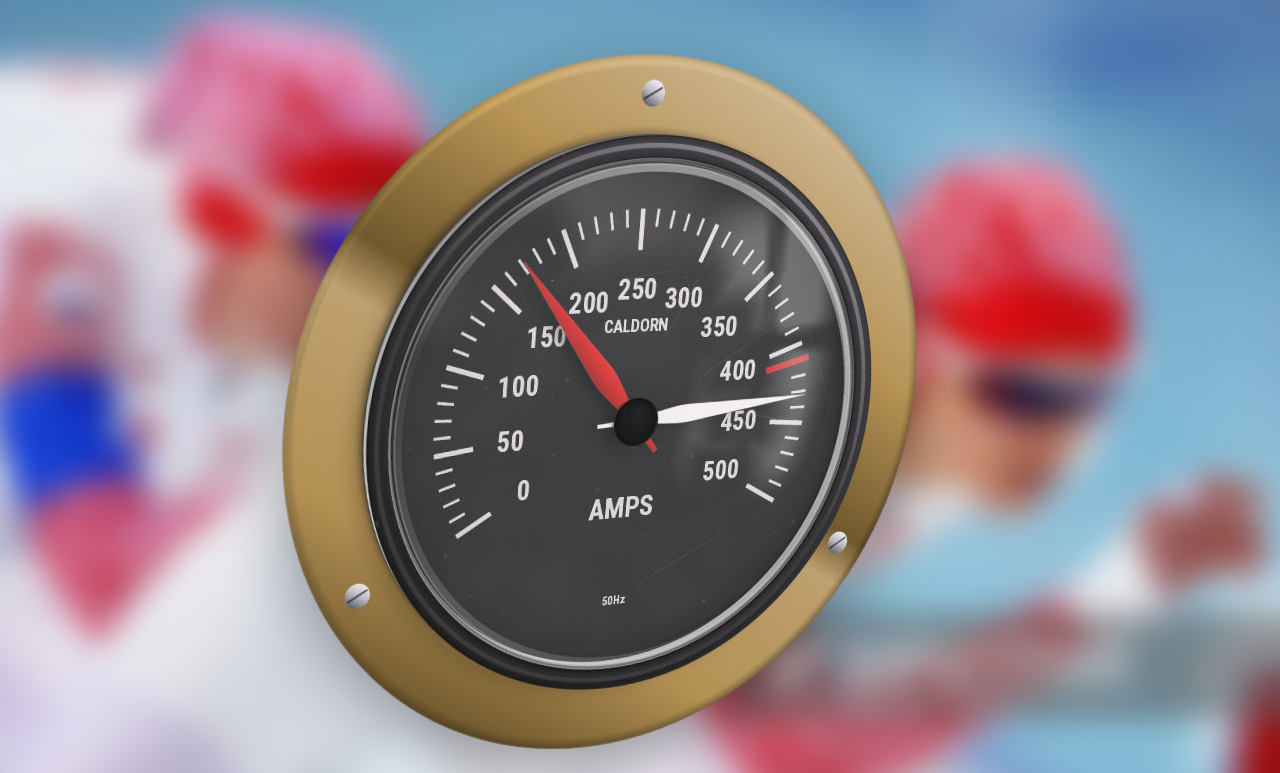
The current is 170 A
